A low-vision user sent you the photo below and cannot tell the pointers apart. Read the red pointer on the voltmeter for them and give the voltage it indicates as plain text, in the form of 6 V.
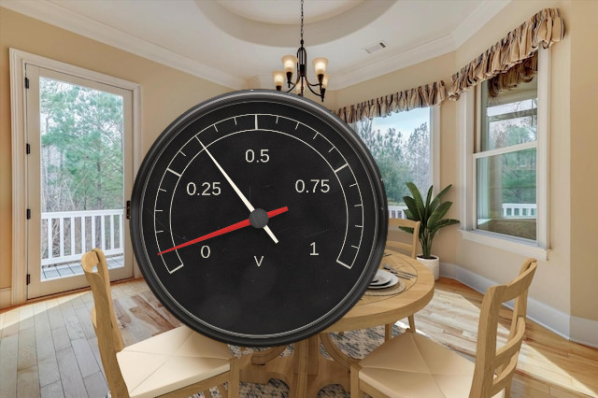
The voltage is 0.05 V
